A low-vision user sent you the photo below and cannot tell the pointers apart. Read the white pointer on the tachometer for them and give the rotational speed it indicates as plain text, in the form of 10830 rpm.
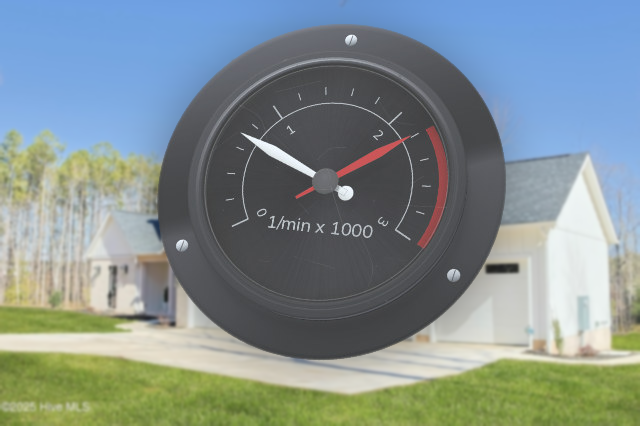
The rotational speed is 700 rpm
